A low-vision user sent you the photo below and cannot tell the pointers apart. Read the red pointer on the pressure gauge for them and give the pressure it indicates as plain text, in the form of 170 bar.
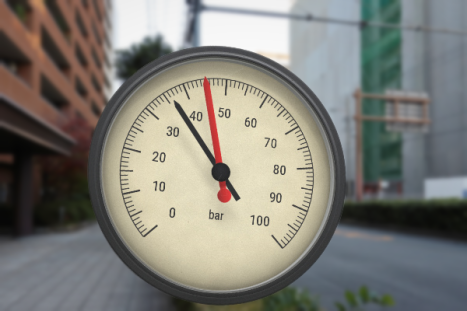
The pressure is 45 bar
